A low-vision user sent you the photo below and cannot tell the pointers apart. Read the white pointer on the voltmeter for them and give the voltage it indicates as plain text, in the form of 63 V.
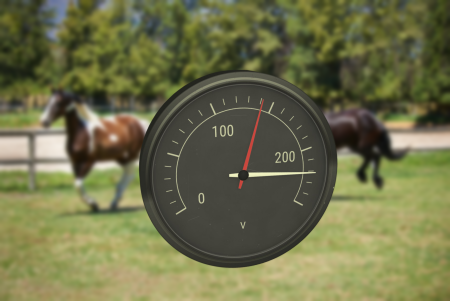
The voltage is 220 V
